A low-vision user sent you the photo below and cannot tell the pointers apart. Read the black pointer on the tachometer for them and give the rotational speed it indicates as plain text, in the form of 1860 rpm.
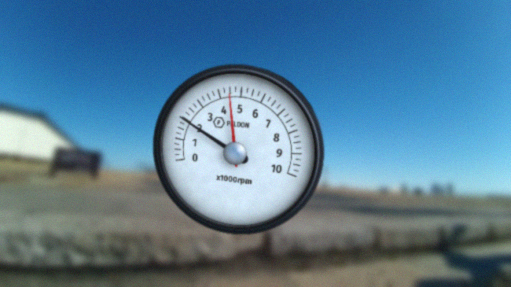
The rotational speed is 2000 rpm
